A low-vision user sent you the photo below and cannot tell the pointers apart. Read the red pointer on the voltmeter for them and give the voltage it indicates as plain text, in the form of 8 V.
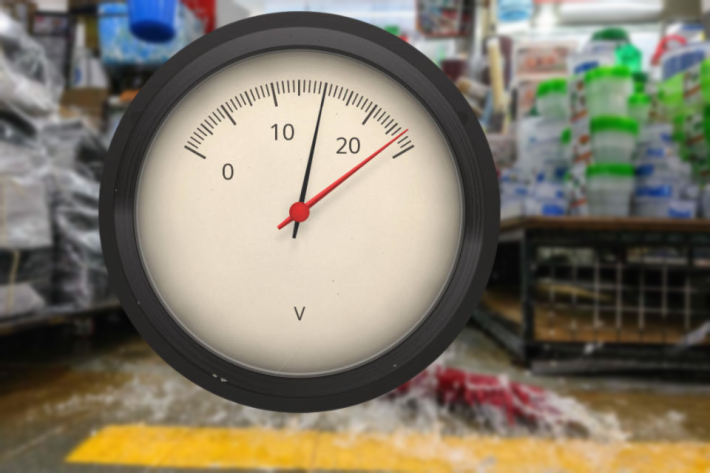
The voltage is 23.5 V
